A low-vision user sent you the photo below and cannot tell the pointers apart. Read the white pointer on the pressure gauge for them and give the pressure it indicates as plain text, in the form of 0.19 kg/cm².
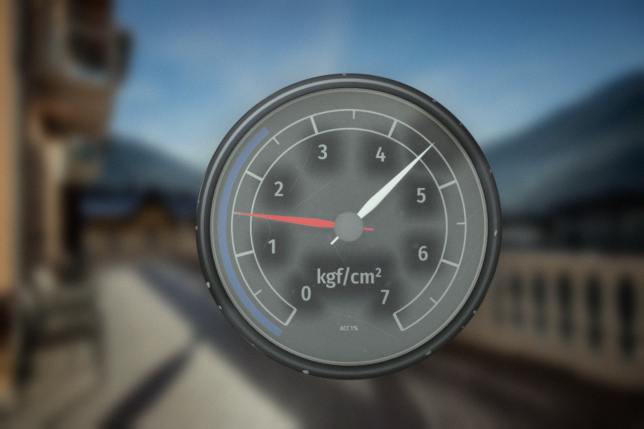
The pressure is 4.5 kg/cm²
